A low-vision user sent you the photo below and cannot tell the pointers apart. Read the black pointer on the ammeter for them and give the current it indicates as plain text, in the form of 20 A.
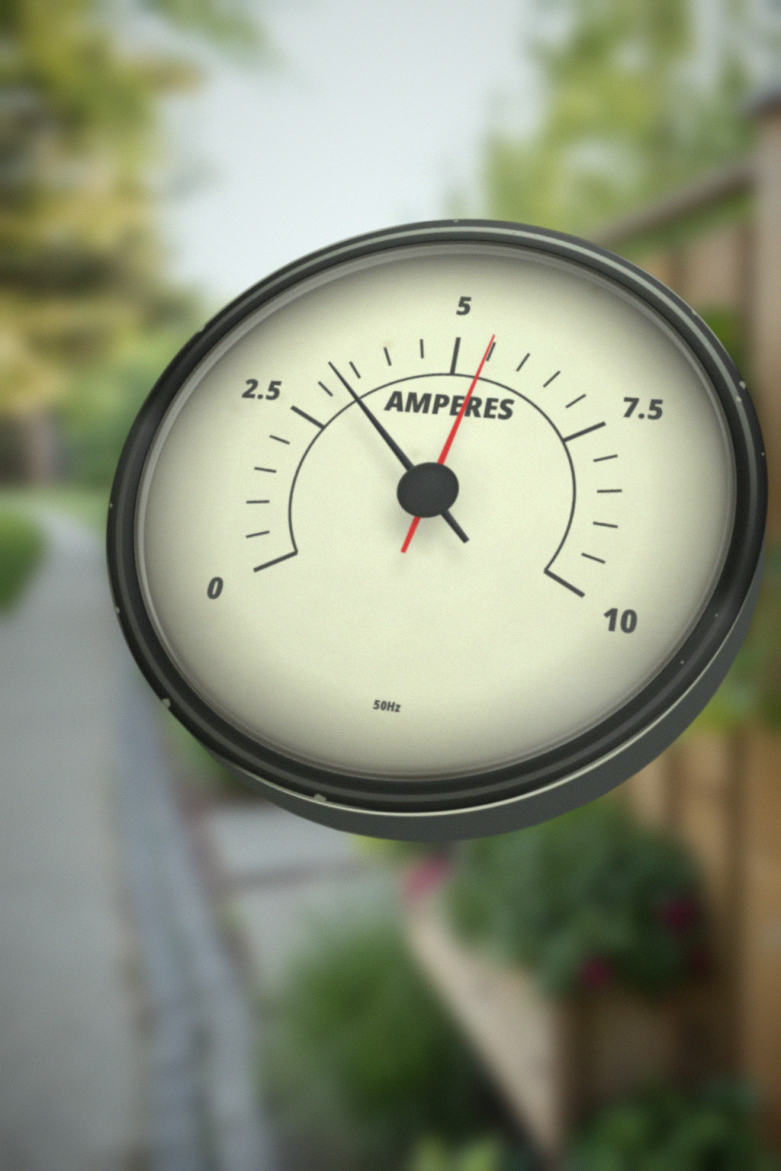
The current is 3.25 A
